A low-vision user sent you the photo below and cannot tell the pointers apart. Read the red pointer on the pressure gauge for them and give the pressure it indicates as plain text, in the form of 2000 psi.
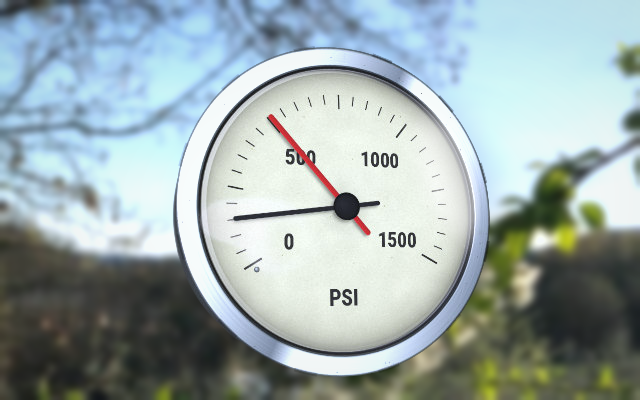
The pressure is 500 psi
